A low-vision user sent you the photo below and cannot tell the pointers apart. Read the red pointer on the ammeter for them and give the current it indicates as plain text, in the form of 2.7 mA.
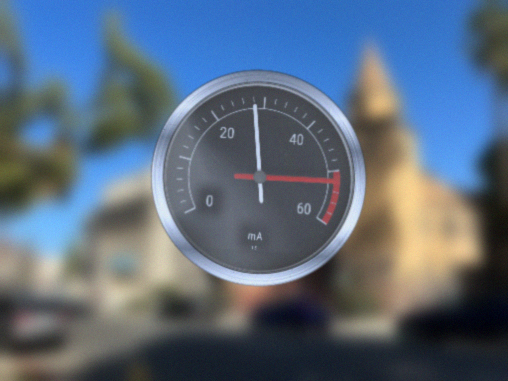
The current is 52 mA
